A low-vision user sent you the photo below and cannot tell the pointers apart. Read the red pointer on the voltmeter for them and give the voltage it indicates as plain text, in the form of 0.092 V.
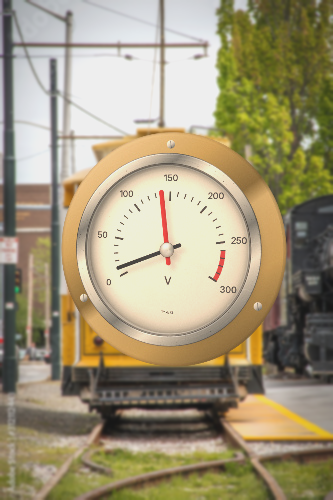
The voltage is 140 V
